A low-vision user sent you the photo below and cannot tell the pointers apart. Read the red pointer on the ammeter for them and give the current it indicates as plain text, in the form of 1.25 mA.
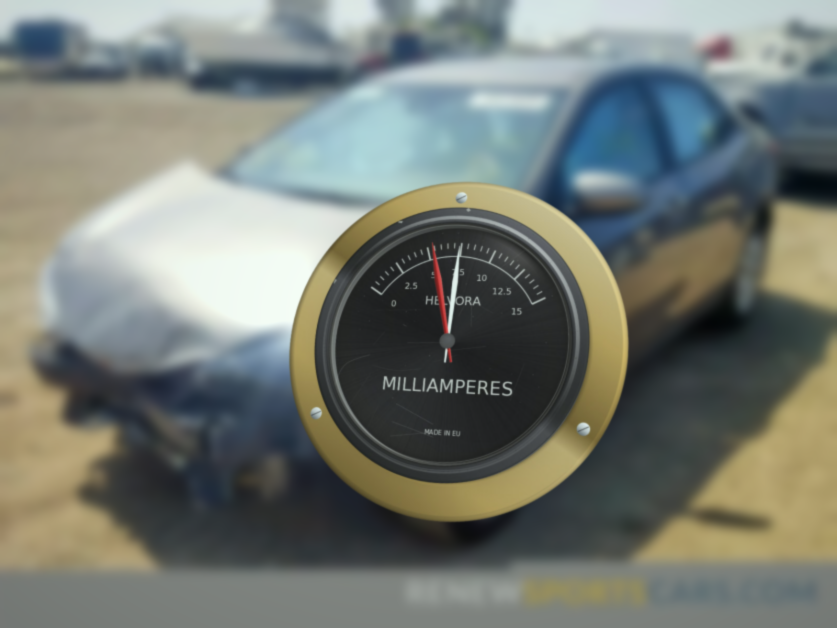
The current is 5.5 mA
